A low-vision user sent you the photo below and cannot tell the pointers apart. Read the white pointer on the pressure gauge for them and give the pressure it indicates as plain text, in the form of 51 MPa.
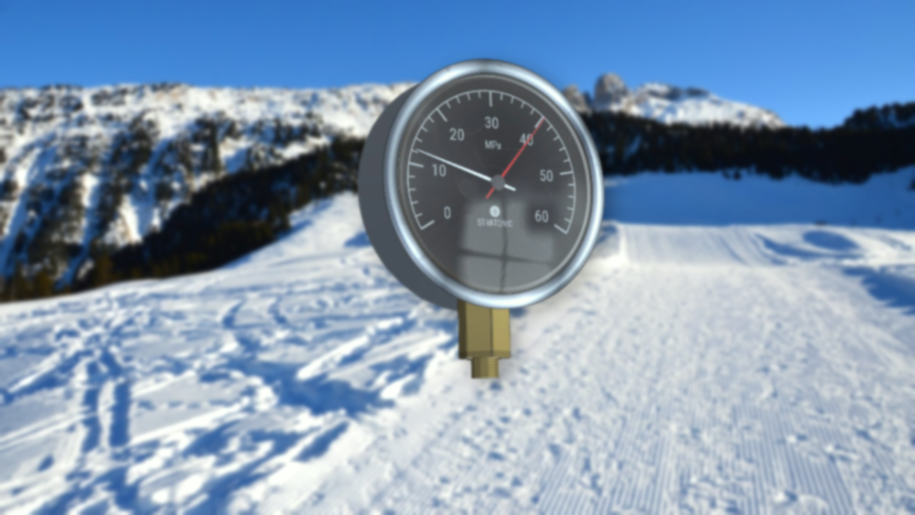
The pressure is 12 MPa
